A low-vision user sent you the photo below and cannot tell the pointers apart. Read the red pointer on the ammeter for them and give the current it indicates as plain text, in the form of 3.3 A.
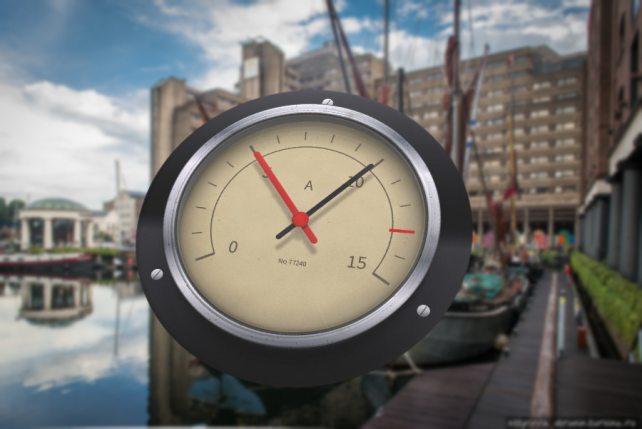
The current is 5 A
